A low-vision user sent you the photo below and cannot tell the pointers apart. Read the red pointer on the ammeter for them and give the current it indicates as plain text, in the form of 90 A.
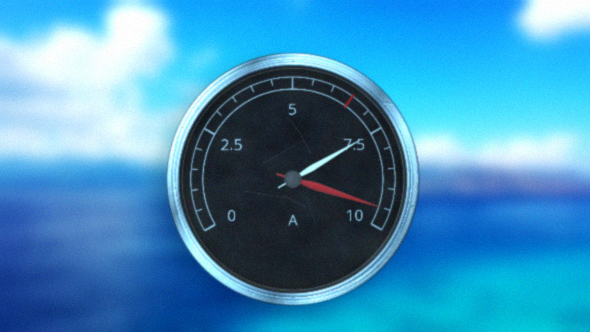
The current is 9.5 A
